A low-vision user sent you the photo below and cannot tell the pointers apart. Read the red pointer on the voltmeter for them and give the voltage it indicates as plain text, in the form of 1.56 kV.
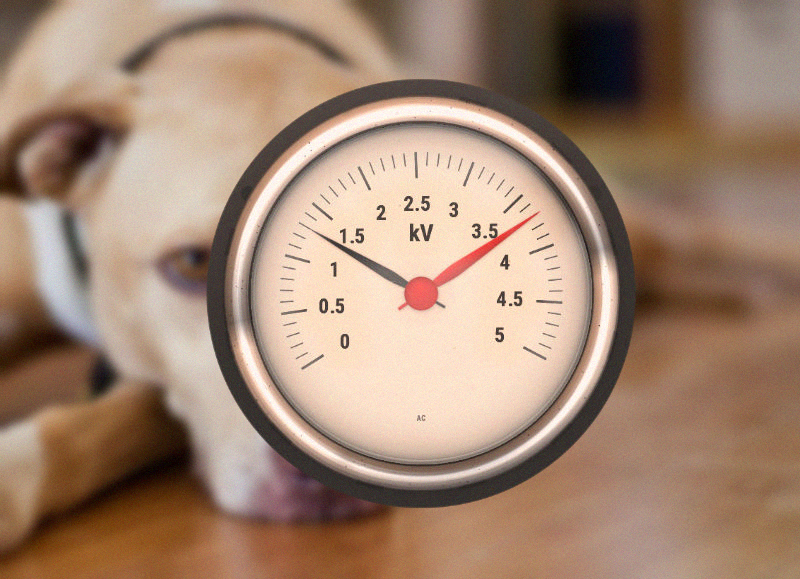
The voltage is 3.7 kV
